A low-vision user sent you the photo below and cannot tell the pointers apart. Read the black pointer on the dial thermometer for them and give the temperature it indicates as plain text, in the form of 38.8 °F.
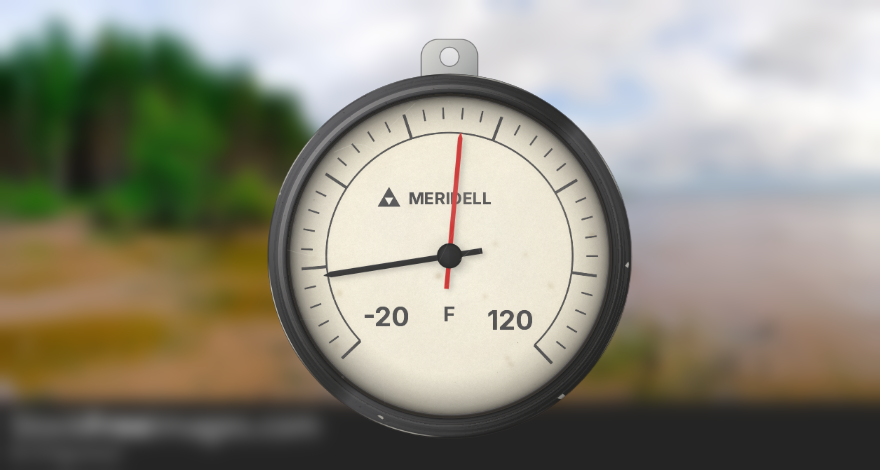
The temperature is -2 °F
